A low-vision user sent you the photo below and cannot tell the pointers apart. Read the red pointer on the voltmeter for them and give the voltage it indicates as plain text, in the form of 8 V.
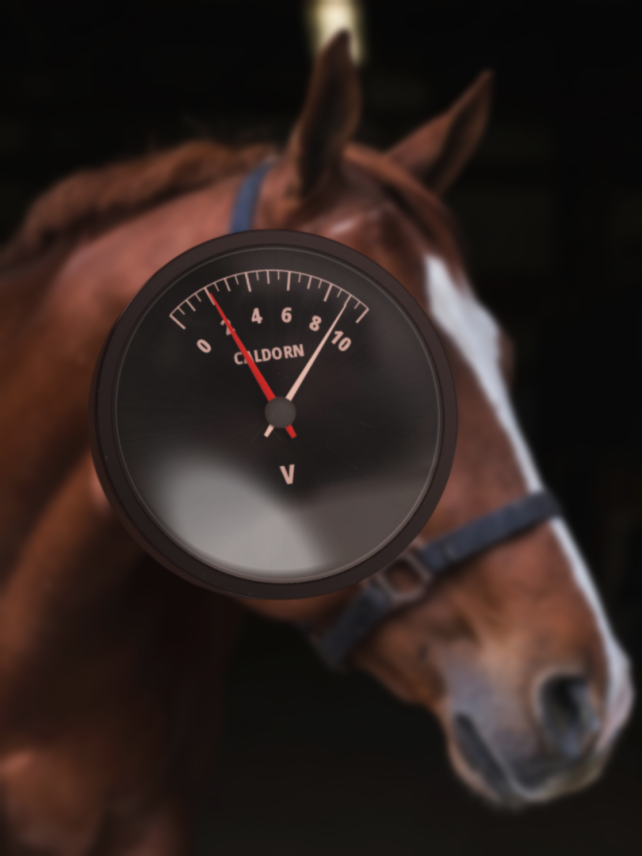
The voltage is 2 V
